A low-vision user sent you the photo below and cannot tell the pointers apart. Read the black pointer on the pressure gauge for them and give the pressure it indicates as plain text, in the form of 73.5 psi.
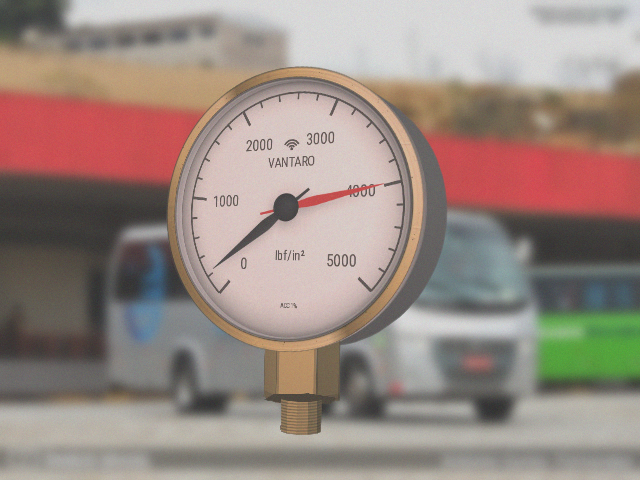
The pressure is 200 psi
